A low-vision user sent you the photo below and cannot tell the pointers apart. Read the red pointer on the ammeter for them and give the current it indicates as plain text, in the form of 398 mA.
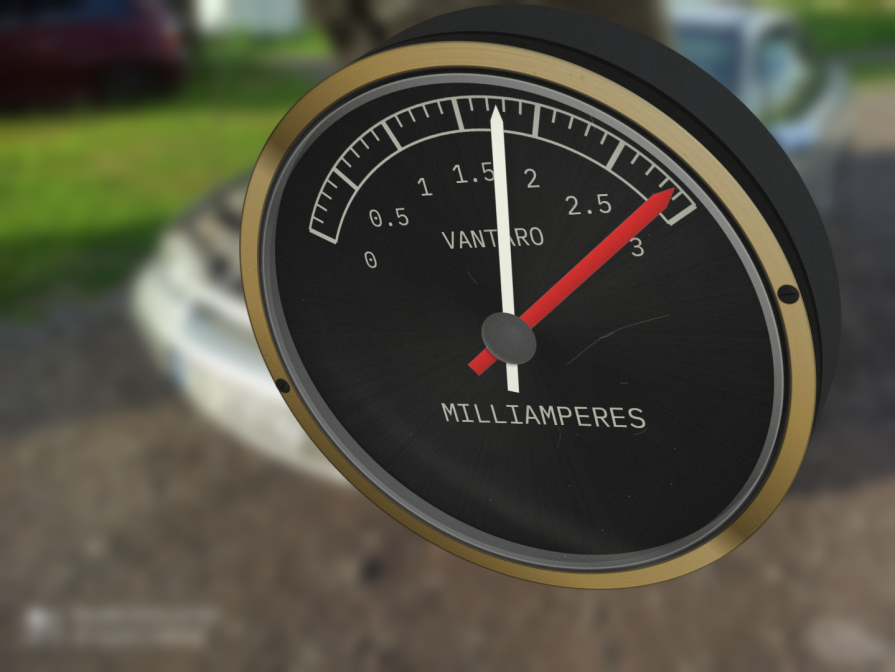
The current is 2.85 mA
